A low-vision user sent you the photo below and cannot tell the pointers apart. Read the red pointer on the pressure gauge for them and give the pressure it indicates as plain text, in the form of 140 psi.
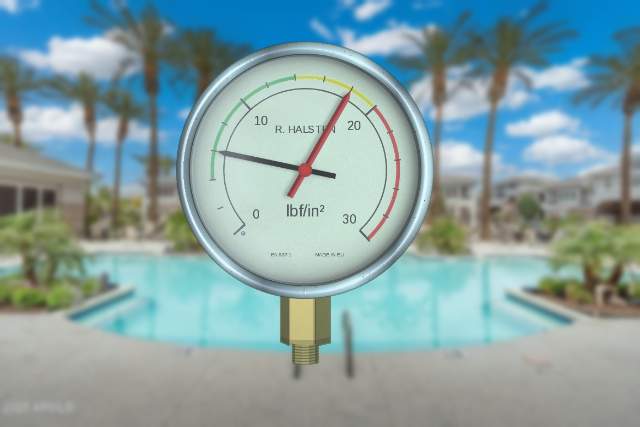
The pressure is 18 psi
